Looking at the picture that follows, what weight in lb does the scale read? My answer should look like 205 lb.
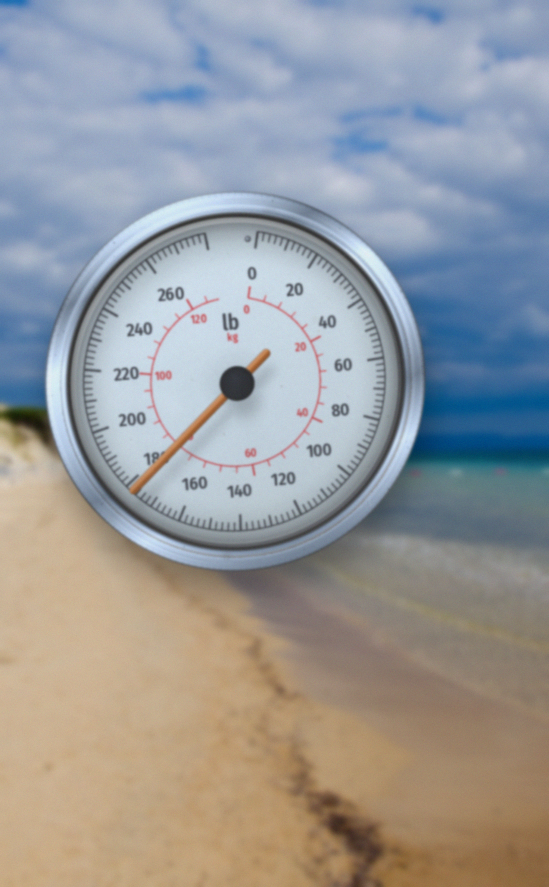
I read 178 lb
